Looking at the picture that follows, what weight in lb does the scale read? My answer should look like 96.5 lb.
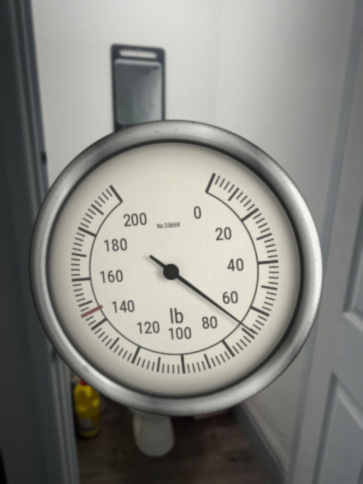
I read 68 lb
